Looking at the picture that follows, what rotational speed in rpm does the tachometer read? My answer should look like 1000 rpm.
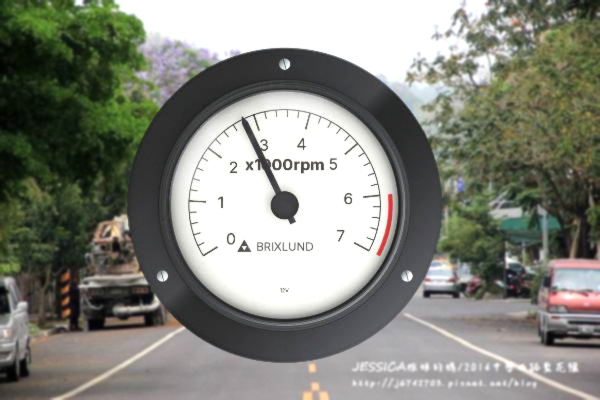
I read 2800 rpm
